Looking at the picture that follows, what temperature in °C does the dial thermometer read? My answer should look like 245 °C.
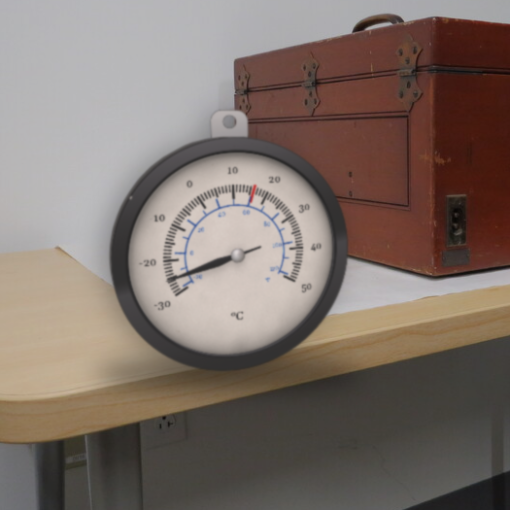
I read -25 °C
